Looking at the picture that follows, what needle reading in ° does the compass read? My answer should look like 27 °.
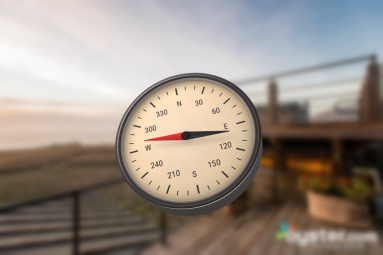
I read 280 °
